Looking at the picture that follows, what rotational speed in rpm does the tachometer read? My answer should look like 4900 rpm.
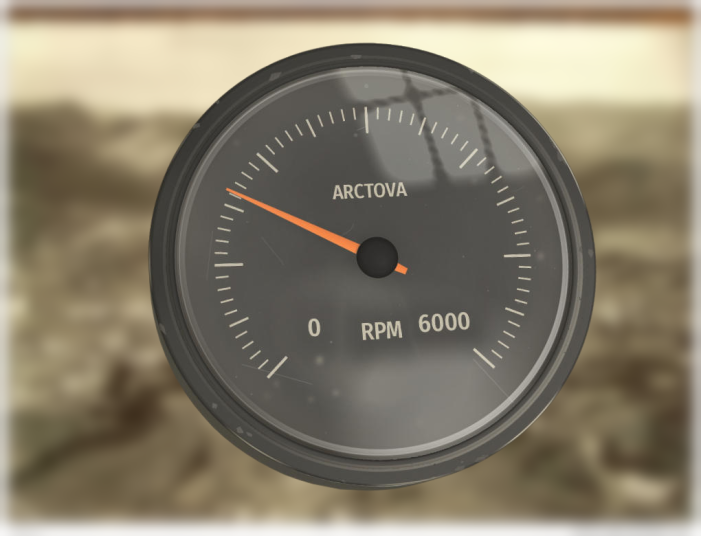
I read 1600 rpm
